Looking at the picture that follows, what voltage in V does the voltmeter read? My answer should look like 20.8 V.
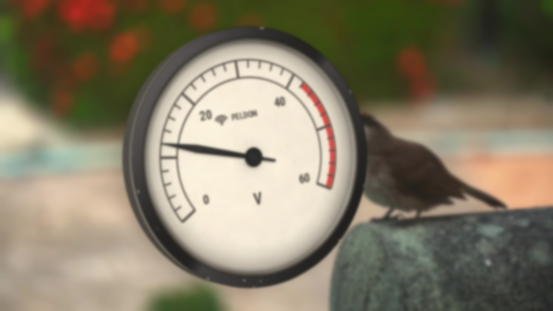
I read 12 V
